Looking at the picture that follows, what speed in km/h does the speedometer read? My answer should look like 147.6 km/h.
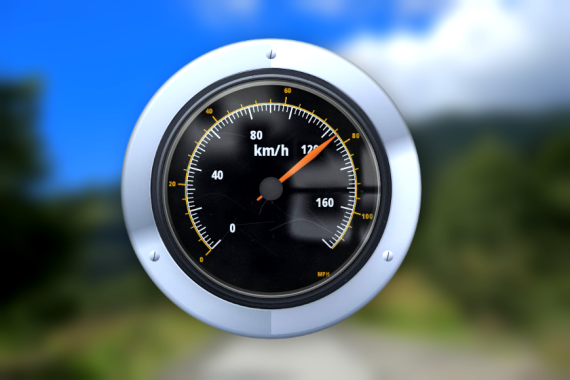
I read 124 km/h
